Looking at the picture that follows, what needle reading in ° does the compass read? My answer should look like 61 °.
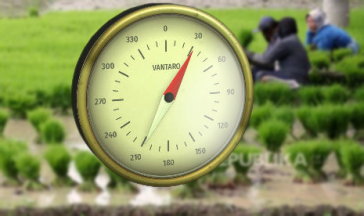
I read 30 °
